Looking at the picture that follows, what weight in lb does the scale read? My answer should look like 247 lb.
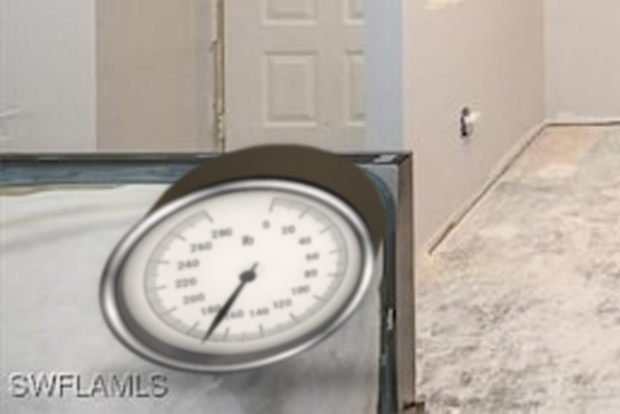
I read 170 lb
